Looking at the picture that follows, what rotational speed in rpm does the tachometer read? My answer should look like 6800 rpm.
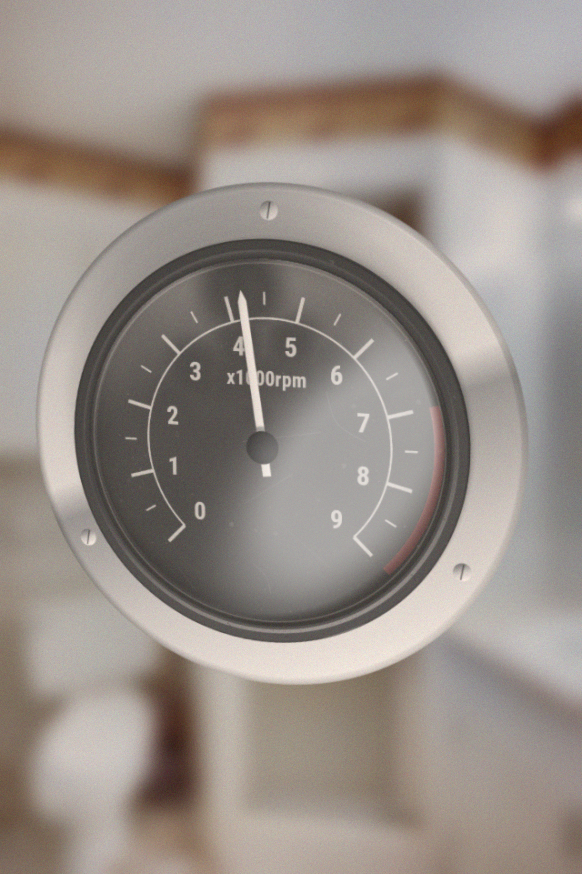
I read 4250 rpm
